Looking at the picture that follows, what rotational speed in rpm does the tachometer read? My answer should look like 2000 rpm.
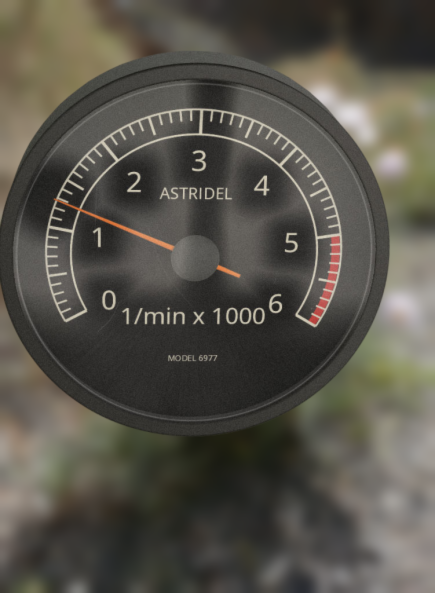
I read 1300 rpm
